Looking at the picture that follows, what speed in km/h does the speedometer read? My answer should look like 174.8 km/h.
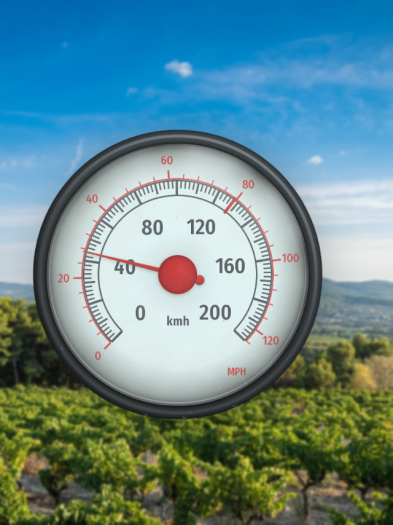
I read 44 km/h
